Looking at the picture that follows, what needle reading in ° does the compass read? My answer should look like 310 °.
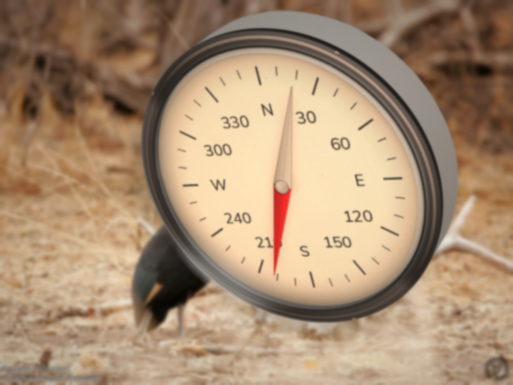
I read 200 °
